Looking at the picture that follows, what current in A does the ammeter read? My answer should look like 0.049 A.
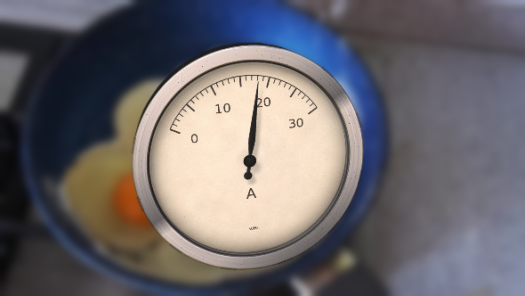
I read 18 A
